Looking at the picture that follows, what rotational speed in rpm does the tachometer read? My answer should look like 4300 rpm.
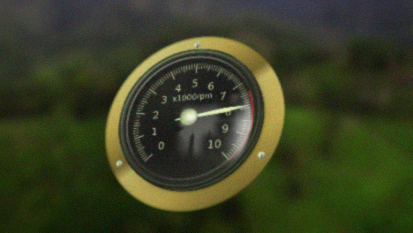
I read 8000 rpm
